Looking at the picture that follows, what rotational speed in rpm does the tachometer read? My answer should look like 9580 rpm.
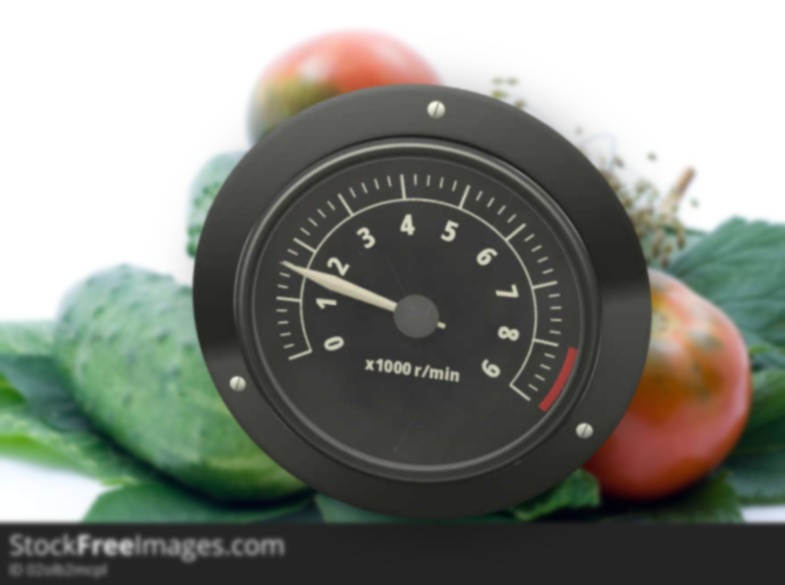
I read 1600 rpm
